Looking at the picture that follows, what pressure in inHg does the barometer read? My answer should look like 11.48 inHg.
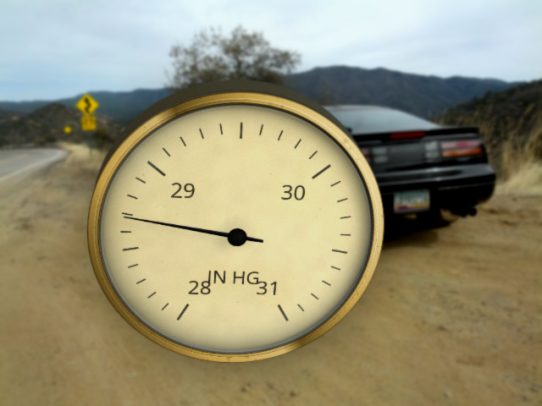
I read 28.7 inHg
